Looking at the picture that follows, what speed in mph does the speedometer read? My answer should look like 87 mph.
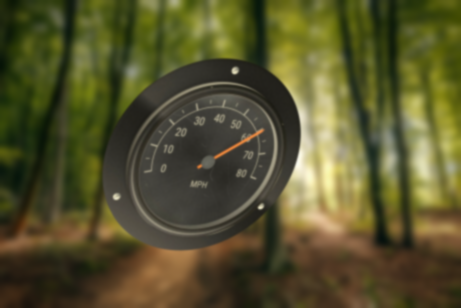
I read 60 mph
